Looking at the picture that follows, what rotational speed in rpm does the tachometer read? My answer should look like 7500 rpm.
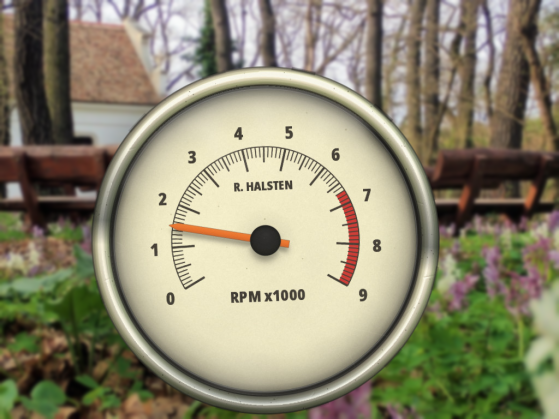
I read 1500 rpm
